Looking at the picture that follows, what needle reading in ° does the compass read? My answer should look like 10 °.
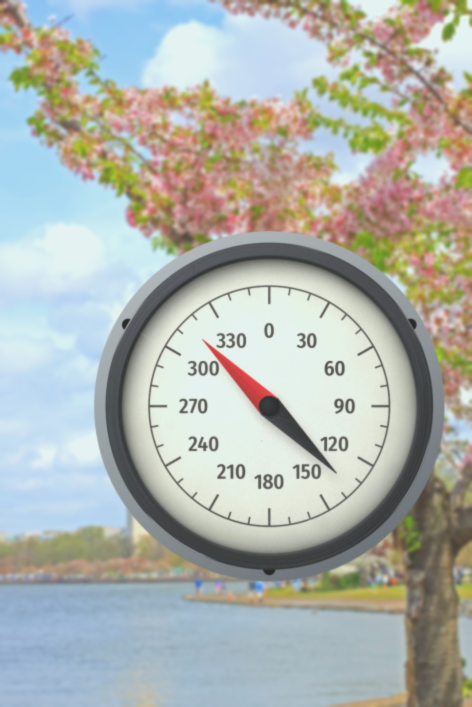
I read 315 °
